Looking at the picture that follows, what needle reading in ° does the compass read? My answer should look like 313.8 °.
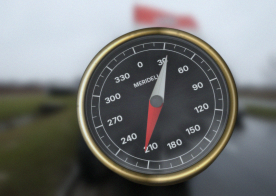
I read 215 °
